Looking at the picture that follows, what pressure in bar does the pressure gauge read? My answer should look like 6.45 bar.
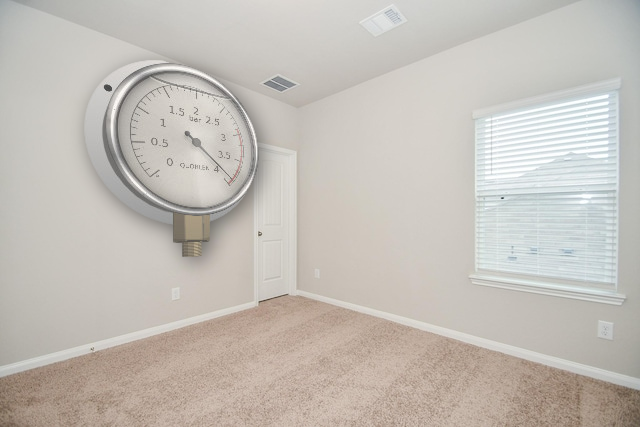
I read 3.9 bar
